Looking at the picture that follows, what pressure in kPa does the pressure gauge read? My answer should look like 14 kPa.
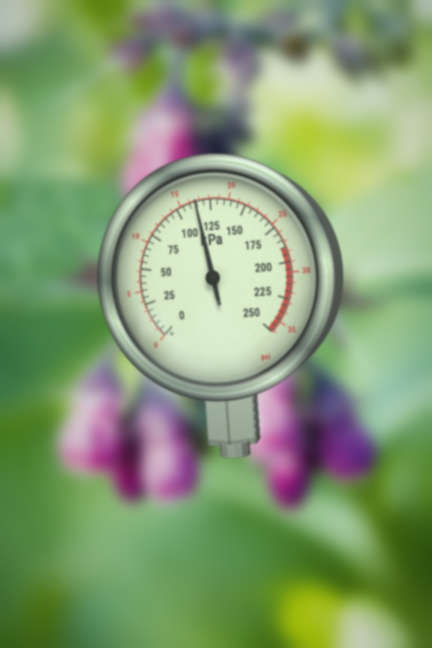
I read 115 kPa
